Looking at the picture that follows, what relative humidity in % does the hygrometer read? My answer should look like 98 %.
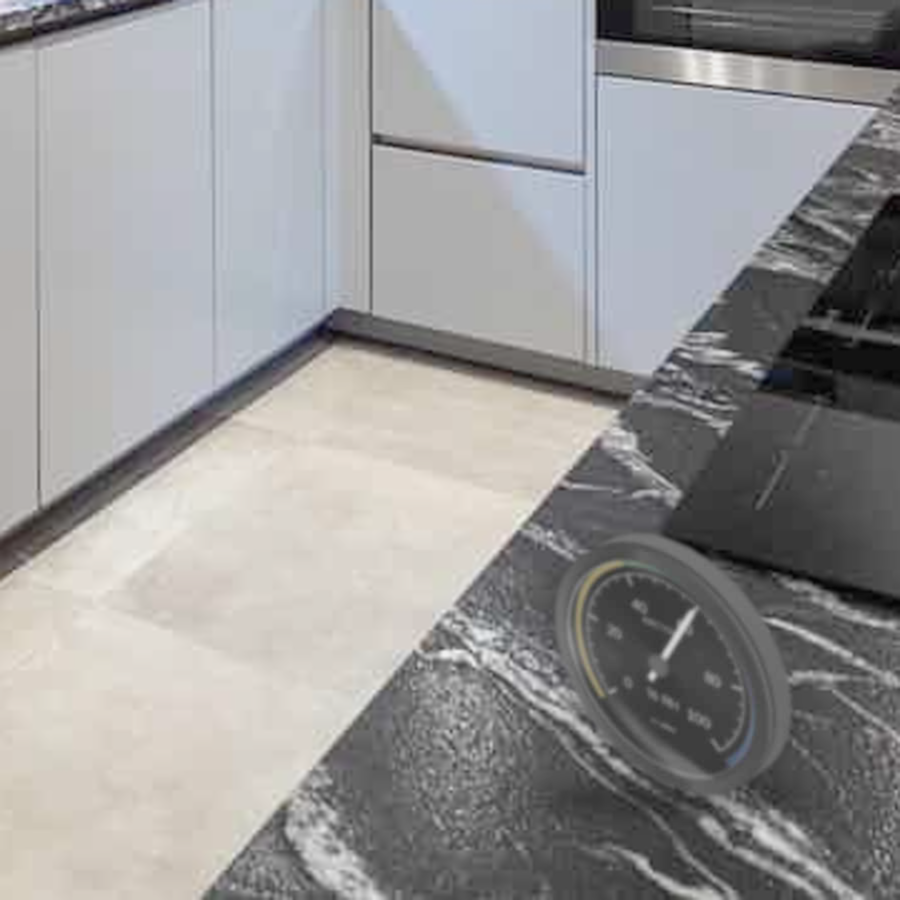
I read 60 %
